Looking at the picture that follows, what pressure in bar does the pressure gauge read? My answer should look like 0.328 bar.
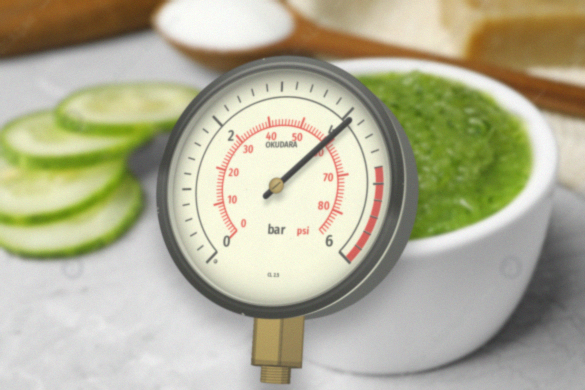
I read 4.1 bar
